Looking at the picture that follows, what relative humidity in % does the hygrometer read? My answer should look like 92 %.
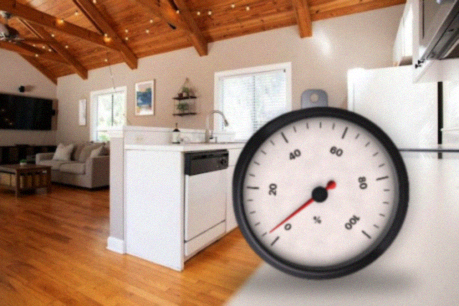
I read 4 %
